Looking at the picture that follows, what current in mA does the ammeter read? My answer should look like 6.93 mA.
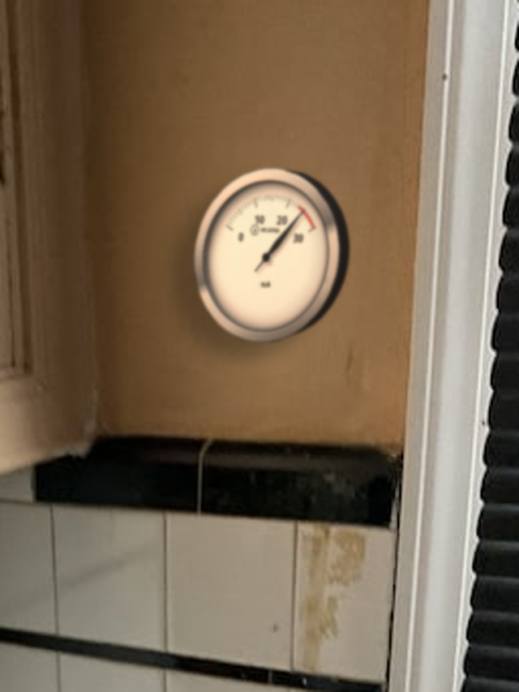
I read 25 mA
